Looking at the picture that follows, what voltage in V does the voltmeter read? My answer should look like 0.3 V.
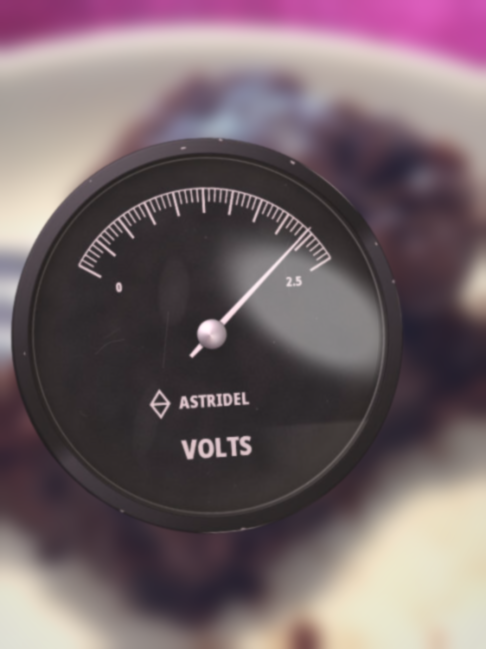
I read 2.2 V
